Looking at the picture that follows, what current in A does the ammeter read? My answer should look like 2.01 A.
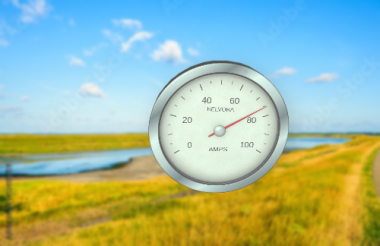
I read 75 A
